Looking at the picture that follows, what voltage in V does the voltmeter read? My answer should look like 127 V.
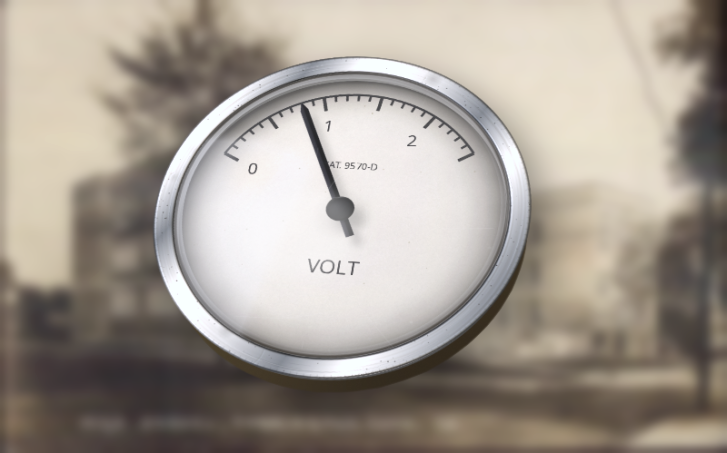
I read 0.8 V
